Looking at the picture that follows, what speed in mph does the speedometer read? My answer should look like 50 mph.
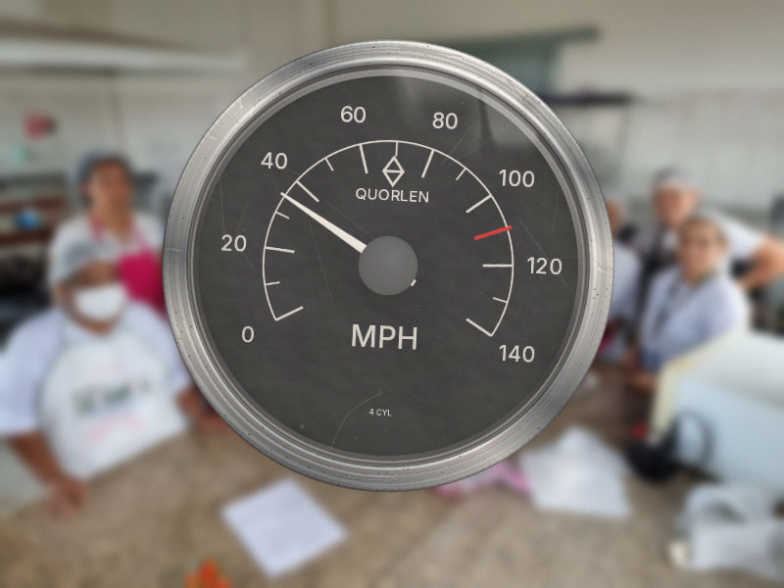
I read 35 mph
